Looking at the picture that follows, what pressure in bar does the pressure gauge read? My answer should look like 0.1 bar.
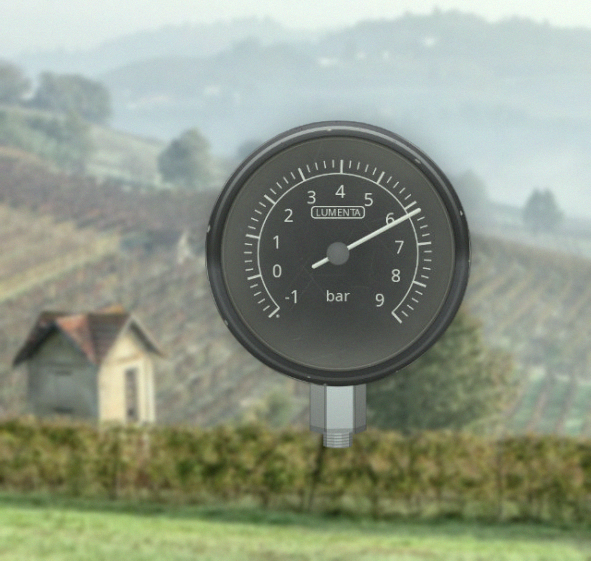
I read 6.2 bar
